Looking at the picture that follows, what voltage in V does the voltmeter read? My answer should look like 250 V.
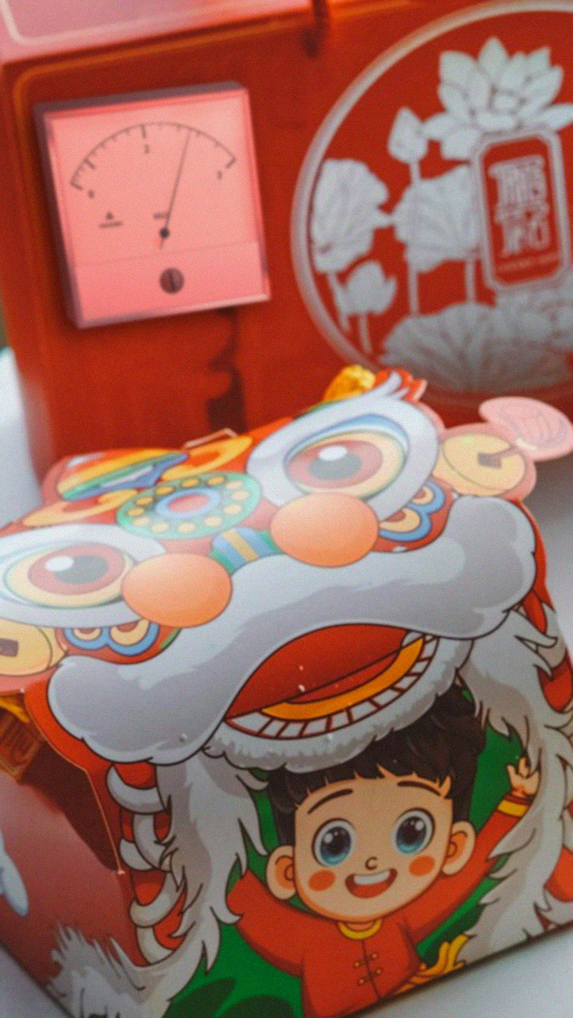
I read 2.5 V
